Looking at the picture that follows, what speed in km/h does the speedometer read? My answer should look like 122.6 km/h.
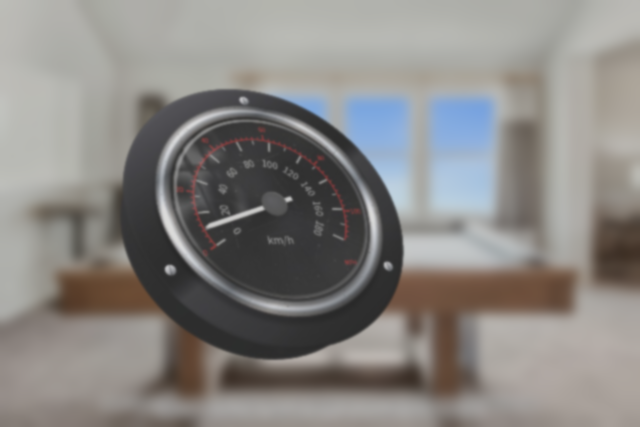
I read 10 km/h
